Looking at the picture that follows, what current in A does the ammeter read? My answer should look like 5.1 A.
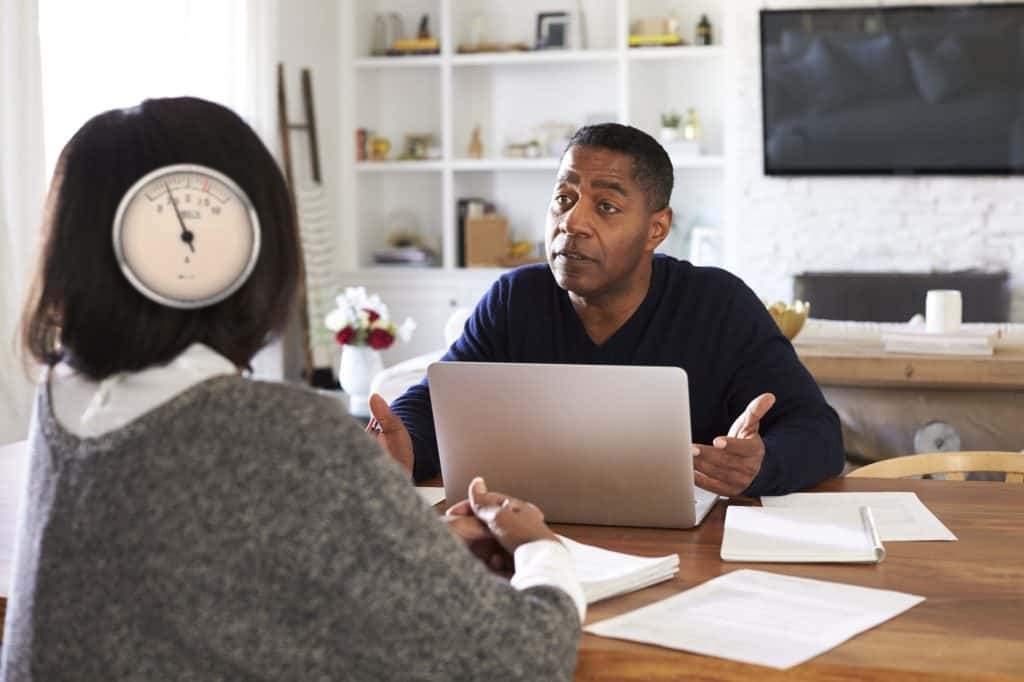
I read 2.5 A
